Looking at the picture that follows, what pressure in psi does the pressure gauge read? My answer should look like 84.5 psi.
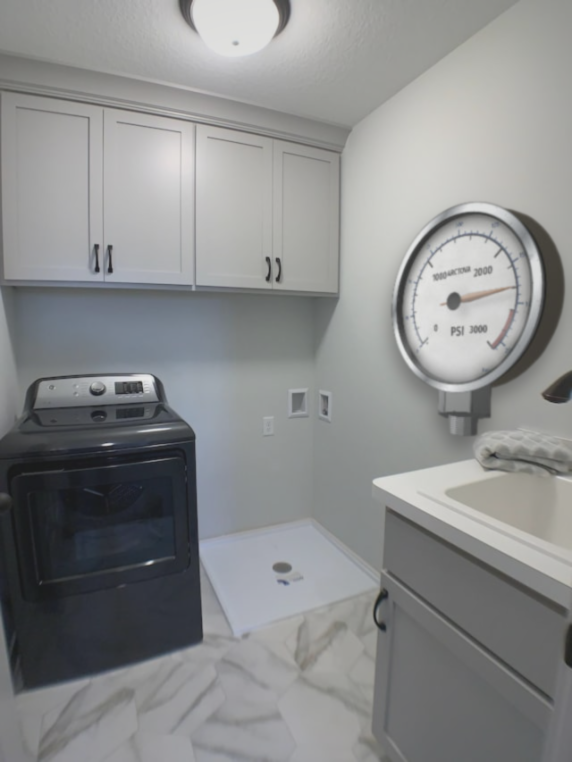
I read 2400 psi
